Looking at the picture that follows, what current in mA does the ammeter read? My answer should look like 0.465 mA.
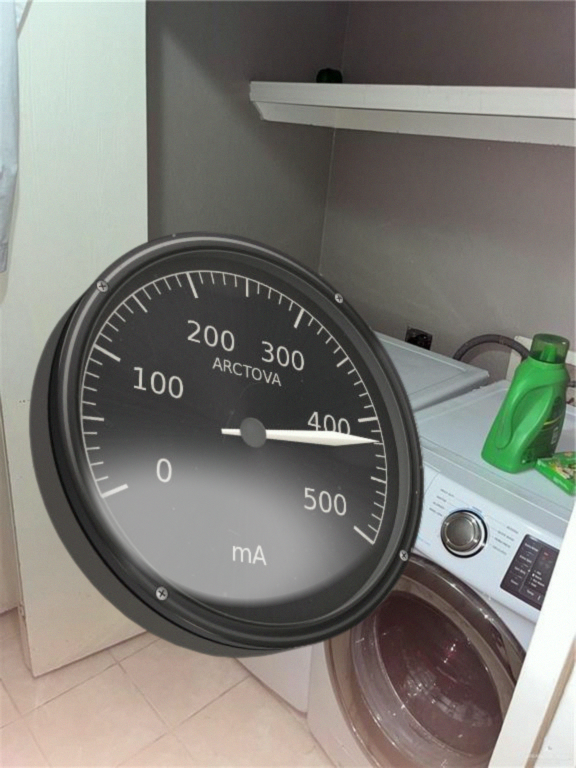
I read 420 mA
